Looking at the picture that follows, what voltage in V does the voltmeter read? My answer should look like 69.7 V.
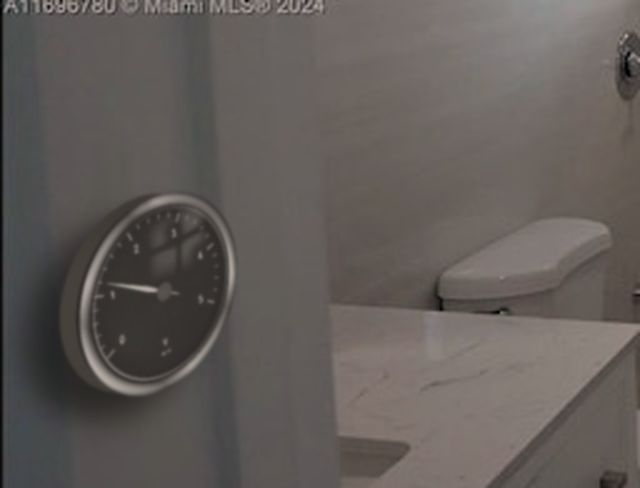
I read 1.2 V
